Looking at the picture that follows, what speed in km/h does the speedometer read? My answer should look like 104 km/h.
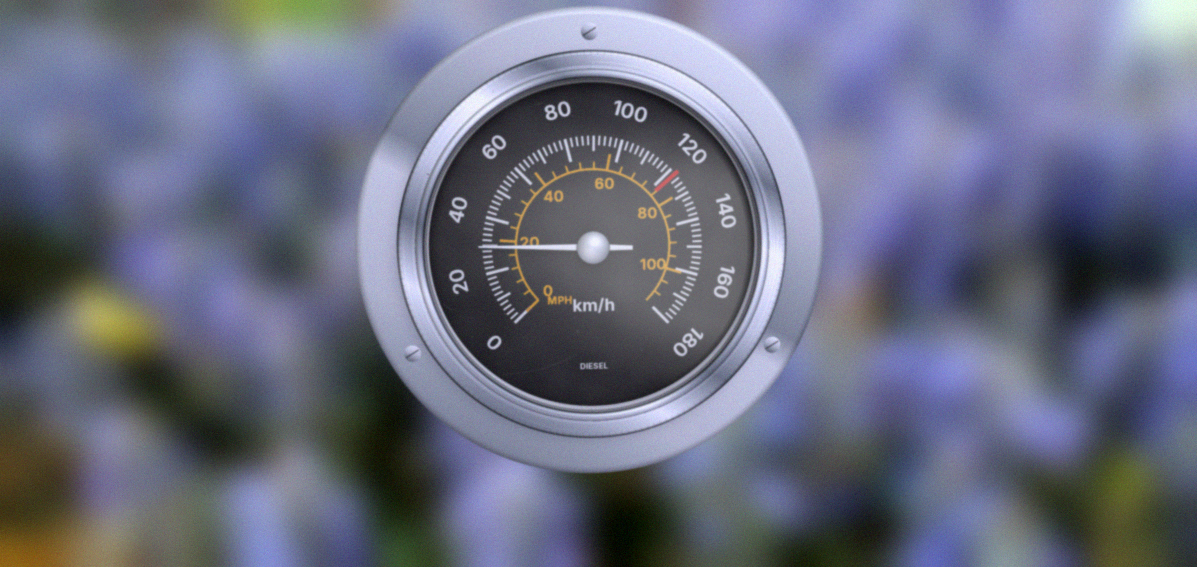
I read 30 km/h
